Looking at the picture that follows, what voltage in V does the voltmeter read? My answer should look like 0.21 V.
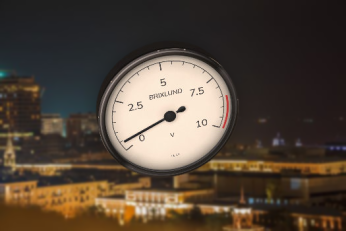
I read 0.5 V
